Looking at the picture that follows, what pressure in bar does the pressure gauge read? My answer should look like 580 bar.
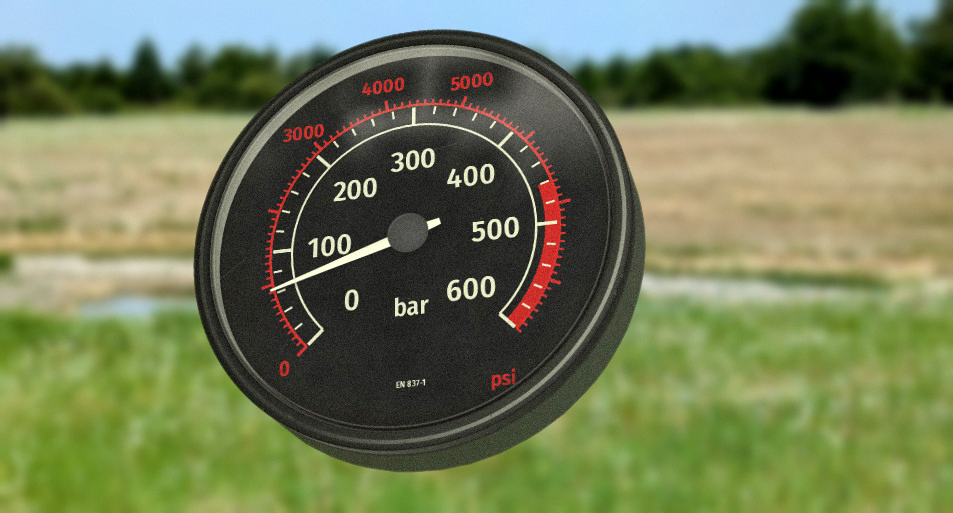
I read 60 bar
